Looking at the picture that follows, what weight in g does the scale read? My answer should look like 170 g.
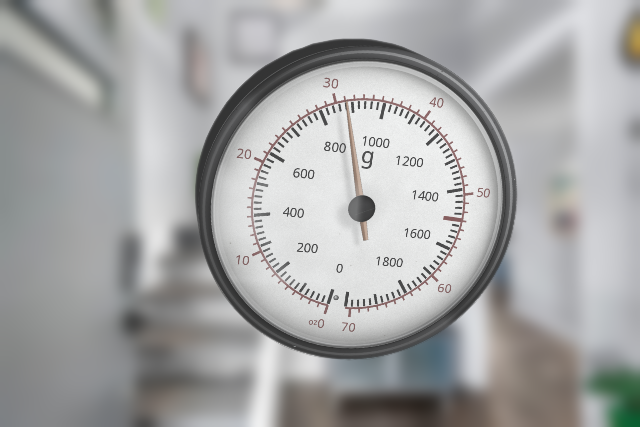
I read 880 g
